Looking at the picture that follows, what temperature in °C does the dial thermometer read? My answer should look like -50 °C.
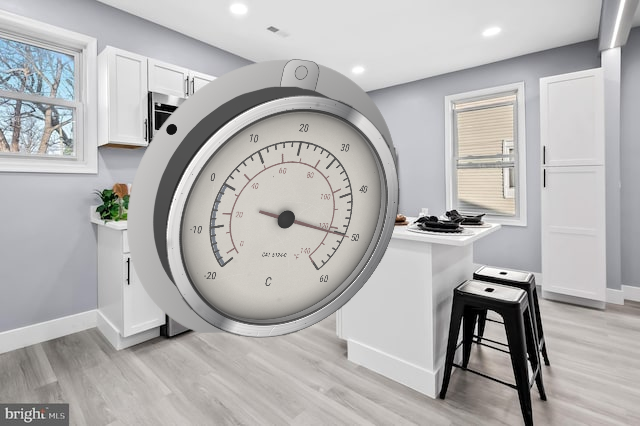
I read 50 °C
